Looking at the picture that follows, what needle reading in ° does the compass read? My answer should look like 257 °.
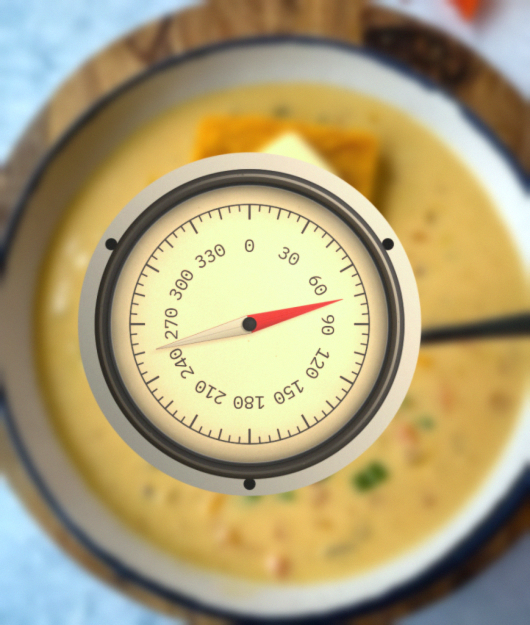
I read 75 °
